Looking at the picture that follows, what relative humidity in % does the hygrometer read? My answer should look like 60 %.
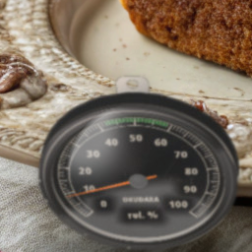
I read 10 %
